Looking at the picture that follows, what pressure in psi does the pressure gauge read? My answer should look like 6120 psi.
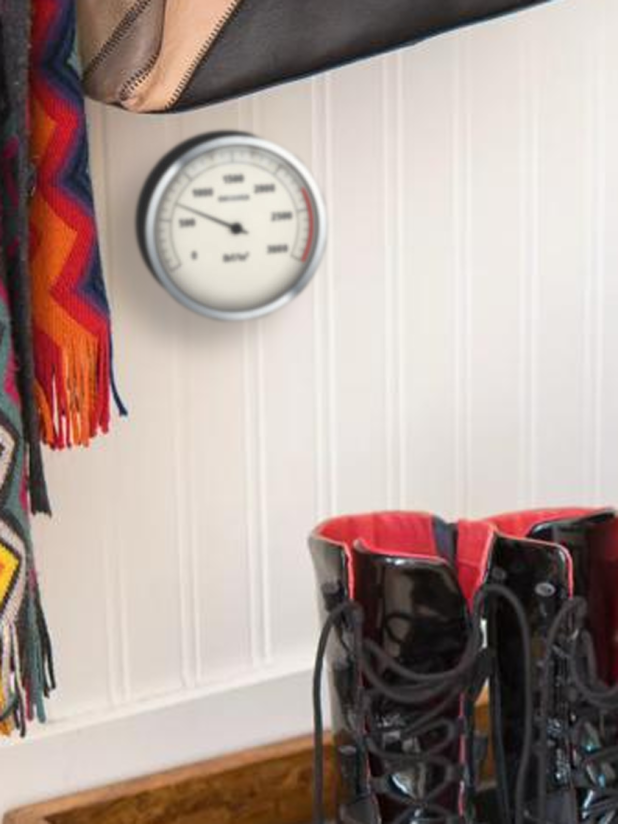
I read 700 psi
